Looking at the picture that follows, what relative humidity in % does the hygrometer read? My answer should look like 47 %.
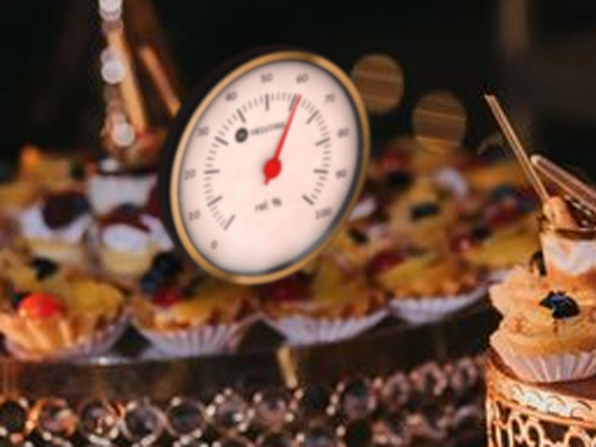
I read 60 %
